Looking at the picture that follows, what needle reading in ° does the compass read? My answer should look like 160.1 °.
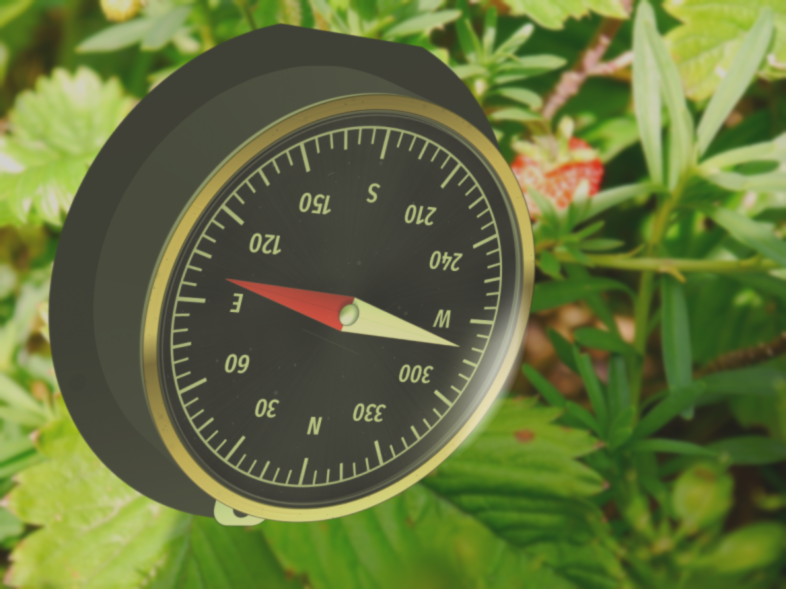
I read 100 °
